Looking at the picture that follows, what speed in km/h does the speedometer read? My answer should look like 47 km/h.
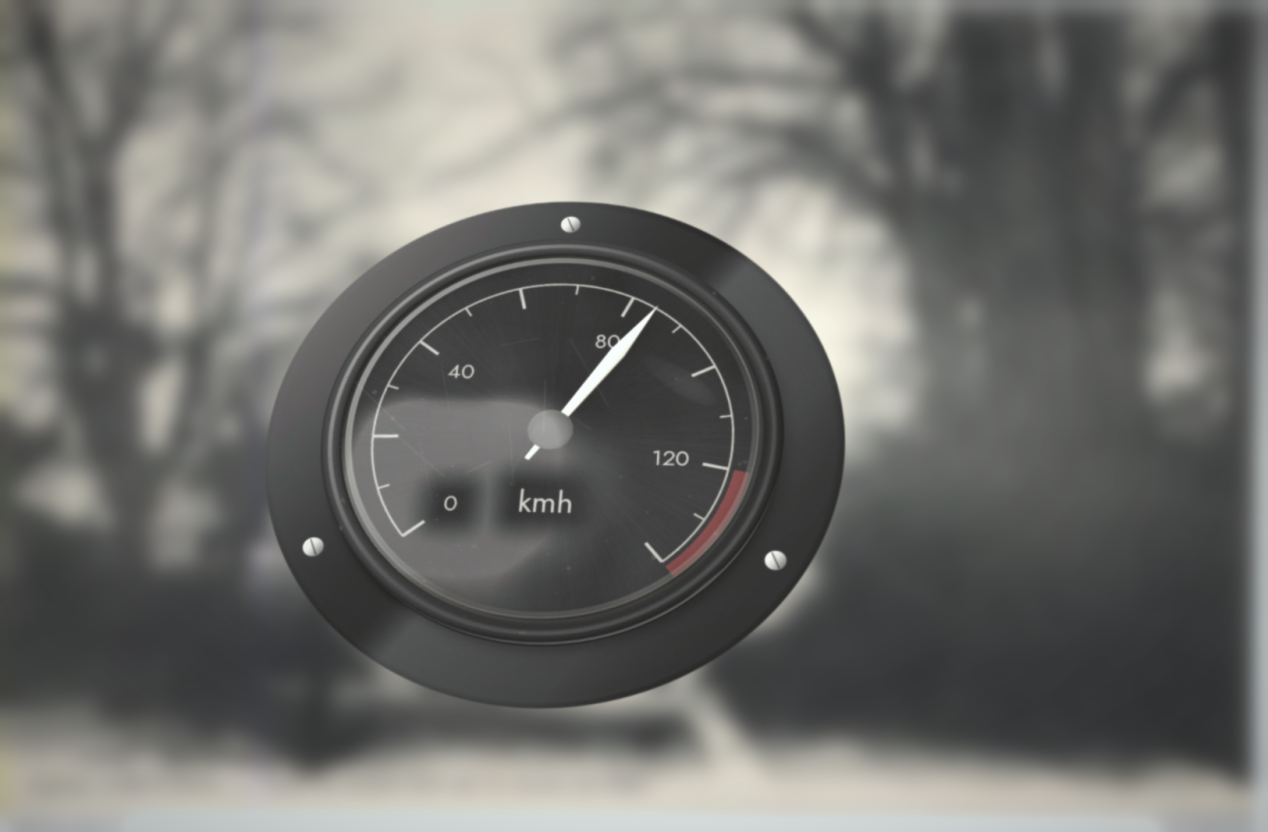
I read 85 km/h
